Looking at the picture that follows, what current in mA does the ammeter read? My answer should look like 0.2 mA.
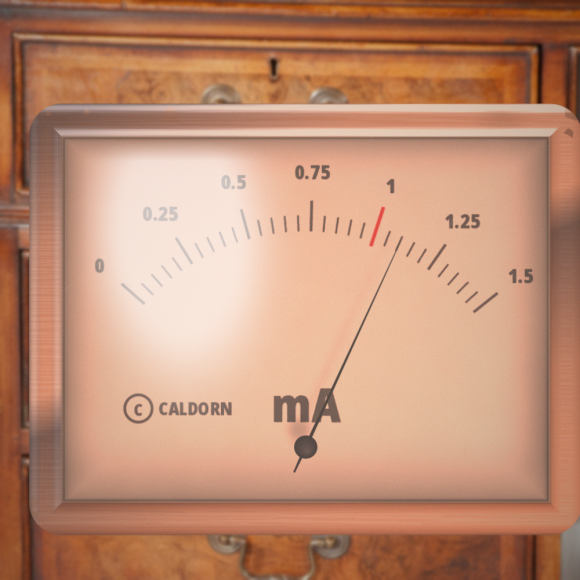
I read 1.1 mA
